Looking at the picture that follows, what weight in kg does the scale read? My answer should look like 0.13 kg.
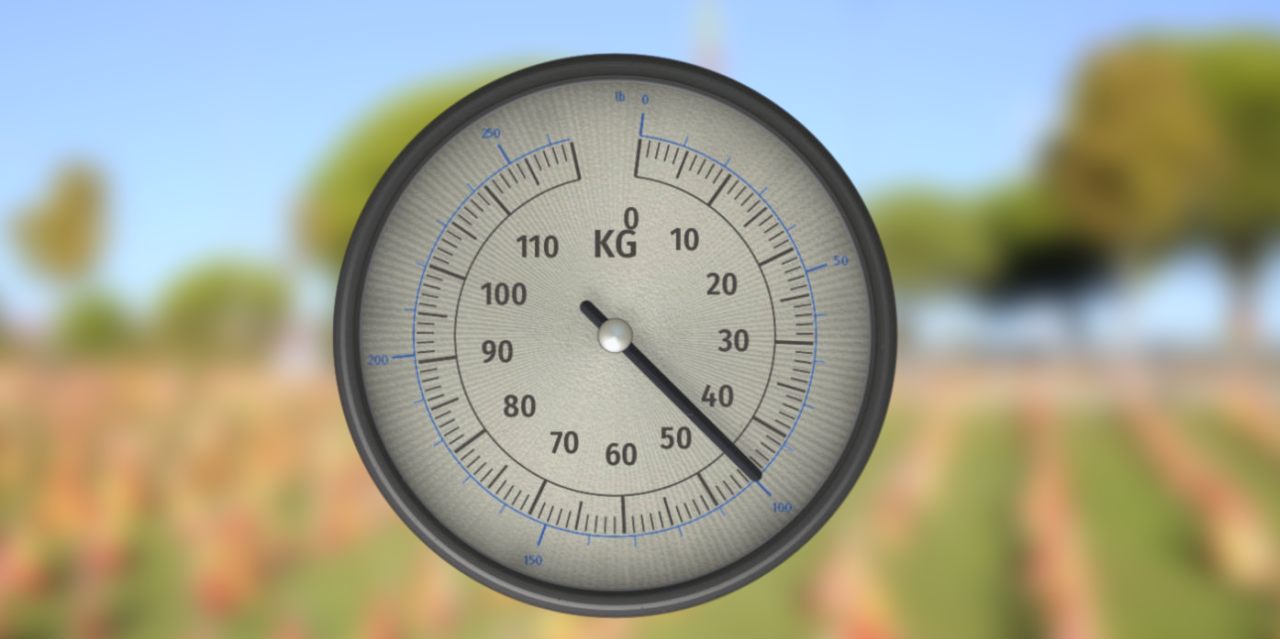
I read 45 kg
